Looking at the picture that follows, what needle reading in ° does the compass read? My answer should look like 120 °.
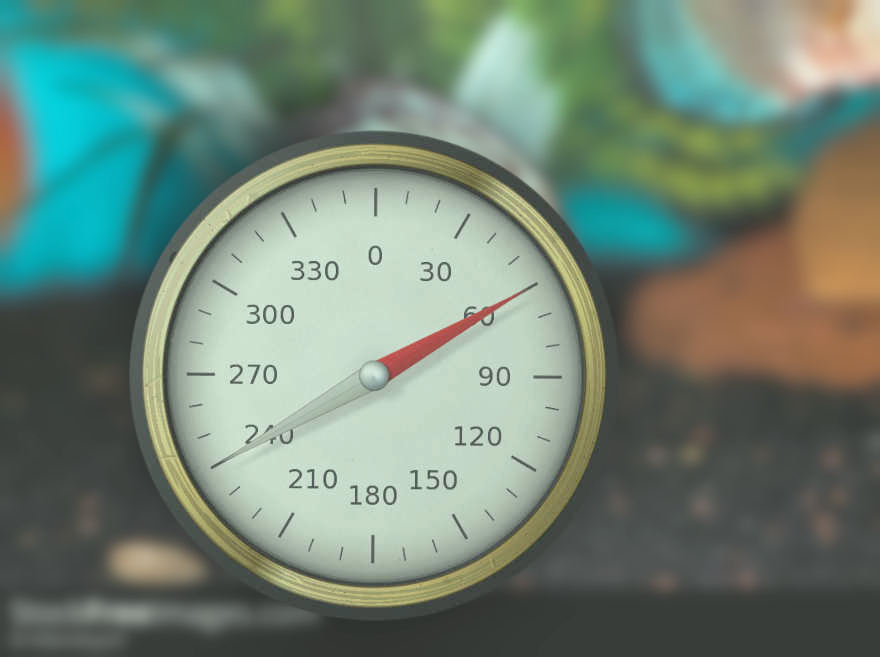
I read 60 °
